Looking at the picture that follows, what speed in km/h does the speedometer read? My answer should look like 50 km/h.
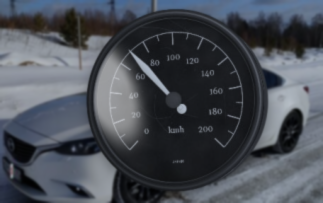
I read 70 km/h
